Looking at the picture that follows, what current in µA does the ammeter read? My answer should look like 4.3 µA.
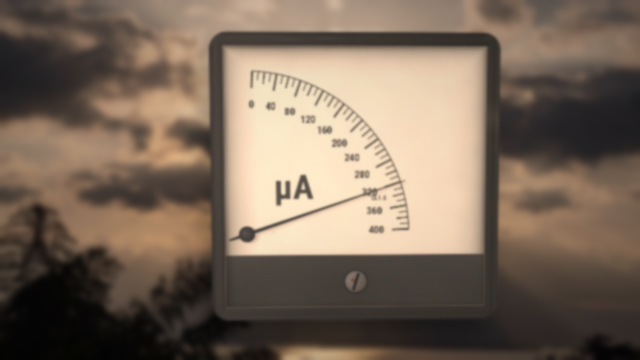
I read 320 µA
